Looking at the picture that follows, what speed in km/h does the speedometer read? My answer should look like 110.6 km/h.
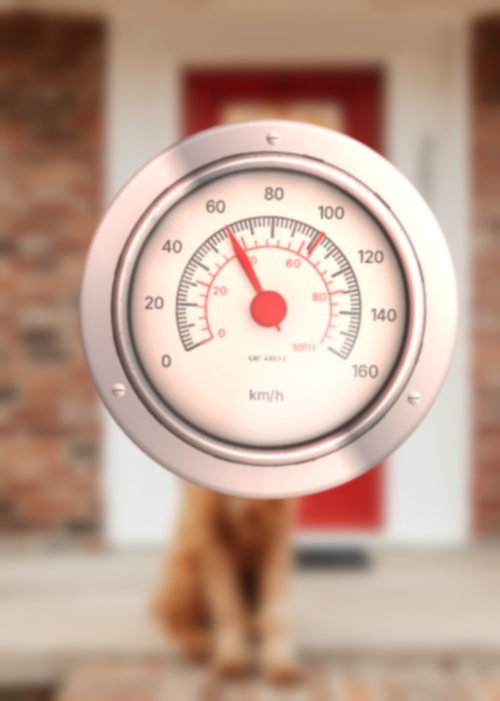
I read 60 km/h
